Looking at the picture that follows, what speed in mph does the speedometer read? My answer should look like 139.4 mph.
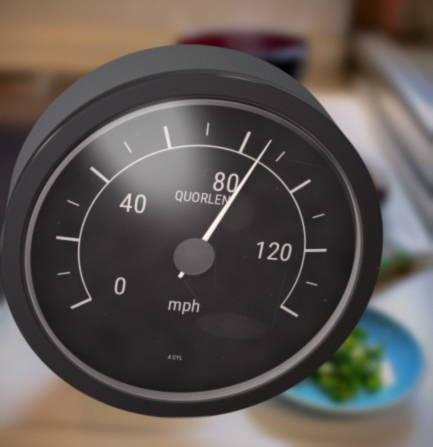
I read 85 mph
